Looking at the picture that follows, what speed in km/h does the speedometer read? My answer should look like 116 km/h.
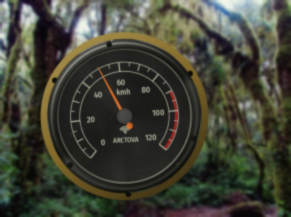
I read 50 km/h
